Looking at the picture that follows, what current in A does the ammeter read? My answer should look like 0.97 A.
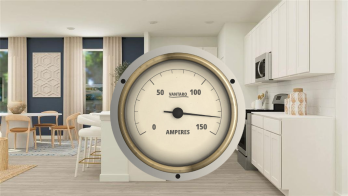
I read 135 A
